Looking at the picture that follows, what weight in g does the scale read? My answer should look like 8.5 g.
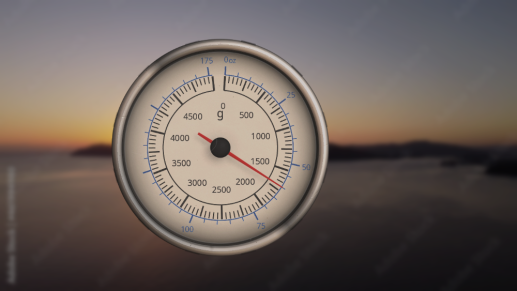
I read 1700 g
